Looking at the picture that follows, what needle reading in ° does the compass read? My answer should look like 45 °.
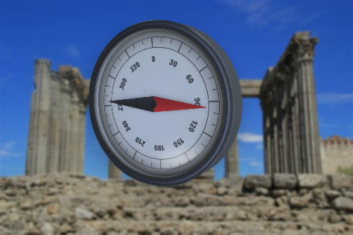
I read 95 °
